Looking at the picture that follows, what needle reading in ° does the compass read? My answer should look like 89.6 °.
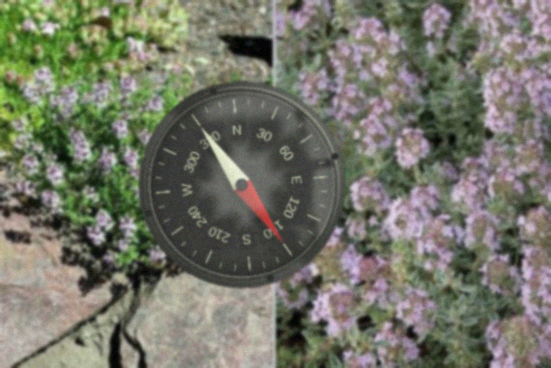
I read 150 °
